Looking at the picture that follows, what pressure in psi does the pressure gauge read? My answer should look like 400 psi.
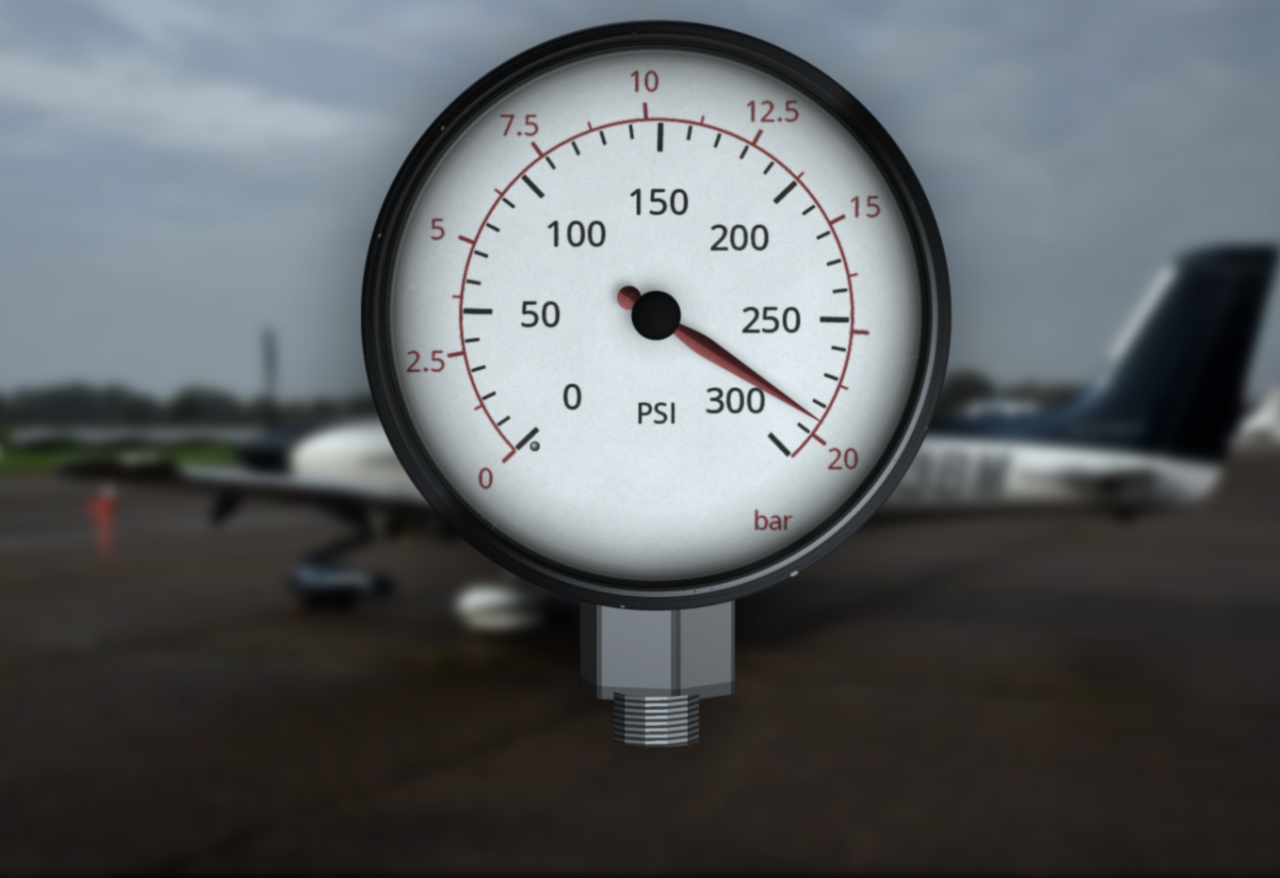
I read 285 psi
